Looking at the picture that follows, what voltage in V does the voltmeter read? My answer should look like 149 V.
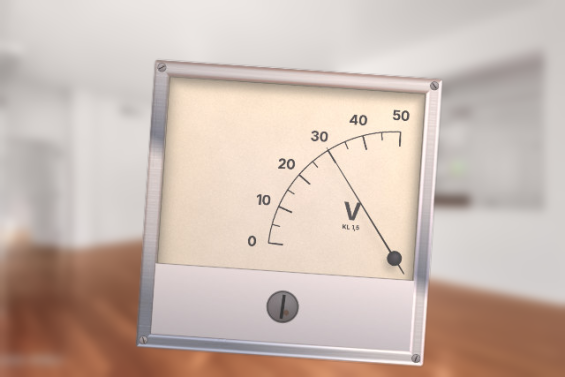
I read 30 V
